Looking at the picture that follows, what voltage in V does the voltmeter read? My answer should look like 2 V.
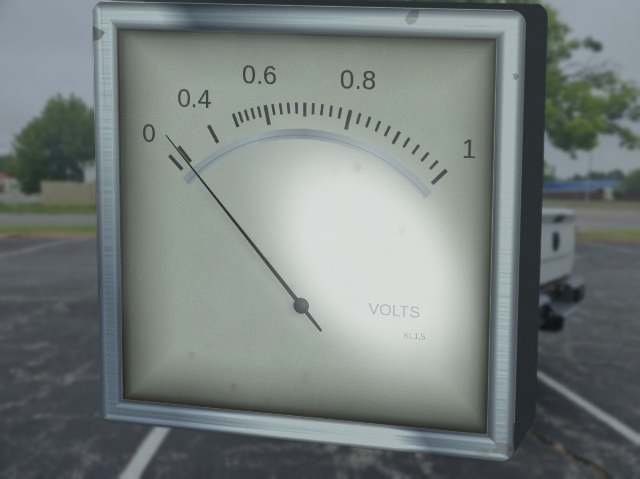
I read 0.2 V
